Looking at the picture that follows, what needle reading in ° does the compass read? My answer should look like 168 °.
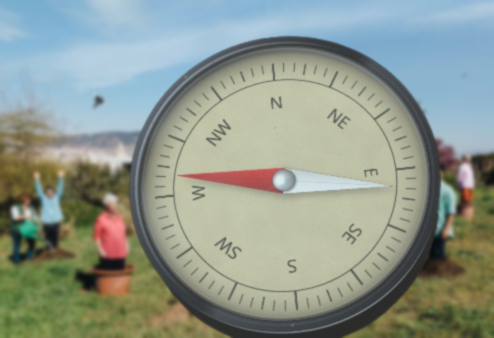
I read 280 °
